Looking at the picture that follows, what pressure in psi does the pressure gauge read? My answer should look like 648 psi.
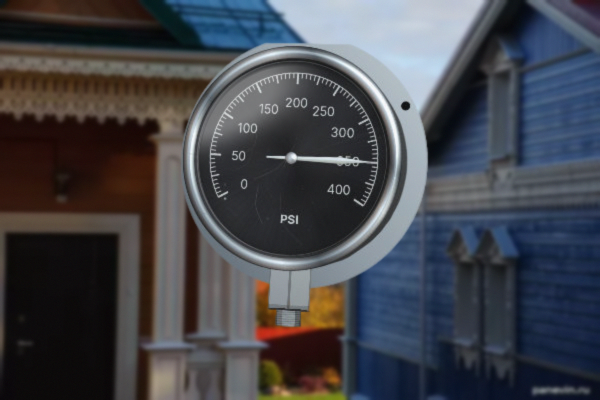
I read 350 psi
